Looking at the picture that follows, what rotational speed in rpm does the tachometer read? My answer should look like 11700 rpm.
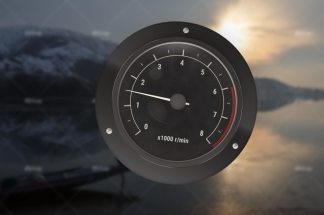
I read 1500 rpm
